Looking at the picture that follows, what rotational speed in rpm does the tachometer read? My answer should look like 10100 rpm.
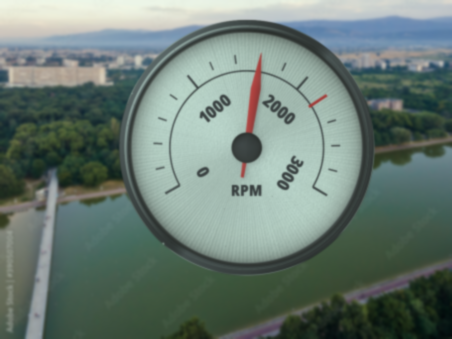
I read 1600 rpm
